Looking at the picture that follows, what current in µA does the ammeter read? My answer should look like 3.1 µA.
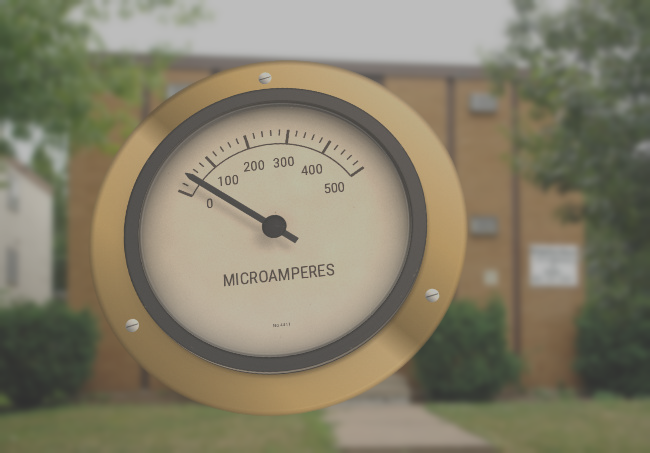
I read 40 µA
